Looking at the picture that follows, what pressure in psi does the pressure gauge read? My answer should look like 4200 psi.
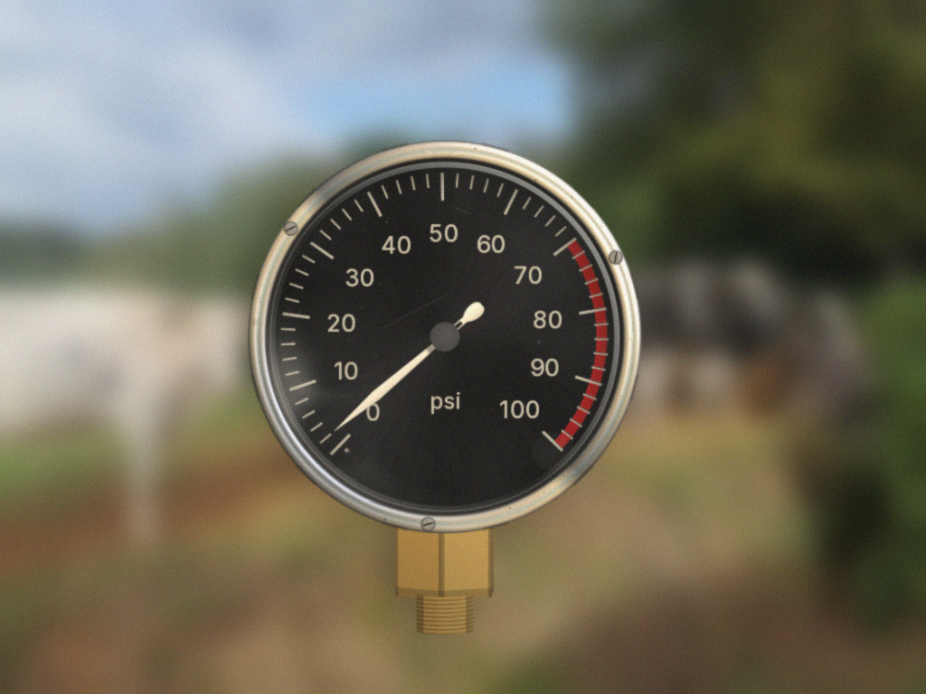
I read 2 psi
